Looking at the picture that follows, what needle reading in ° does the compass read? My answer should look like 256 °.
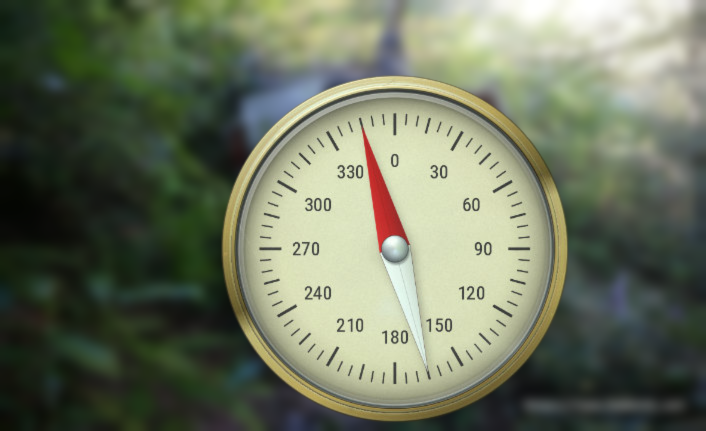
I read 345 °
